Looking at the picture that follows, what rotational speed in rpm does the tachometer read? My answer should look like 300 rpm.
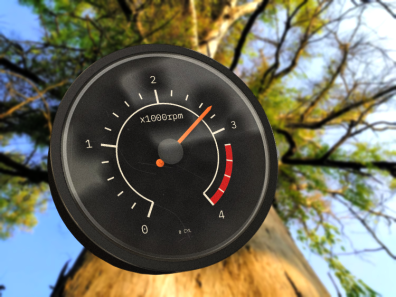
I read 2700 rpm
